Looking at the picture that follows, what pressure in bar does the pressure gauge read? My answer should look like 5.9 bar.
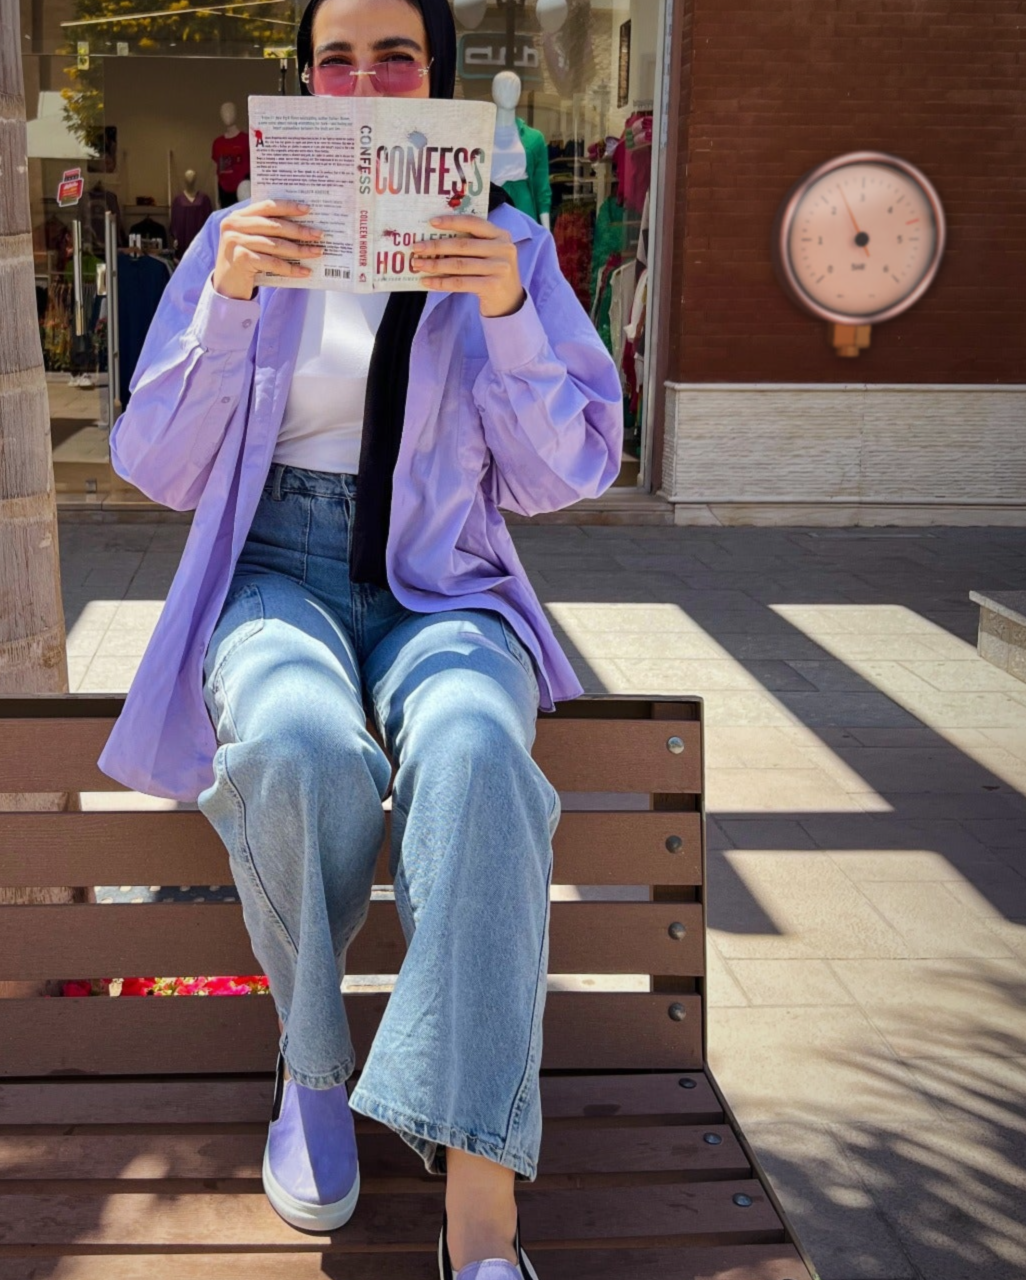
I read 2.4 bar
